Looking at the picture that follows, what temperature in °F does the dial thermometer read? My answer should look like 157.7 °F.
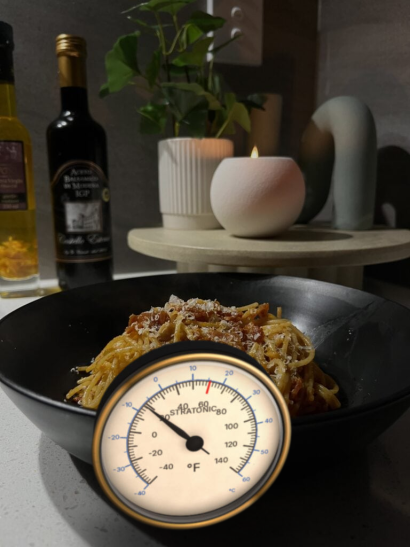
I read 20 °F
